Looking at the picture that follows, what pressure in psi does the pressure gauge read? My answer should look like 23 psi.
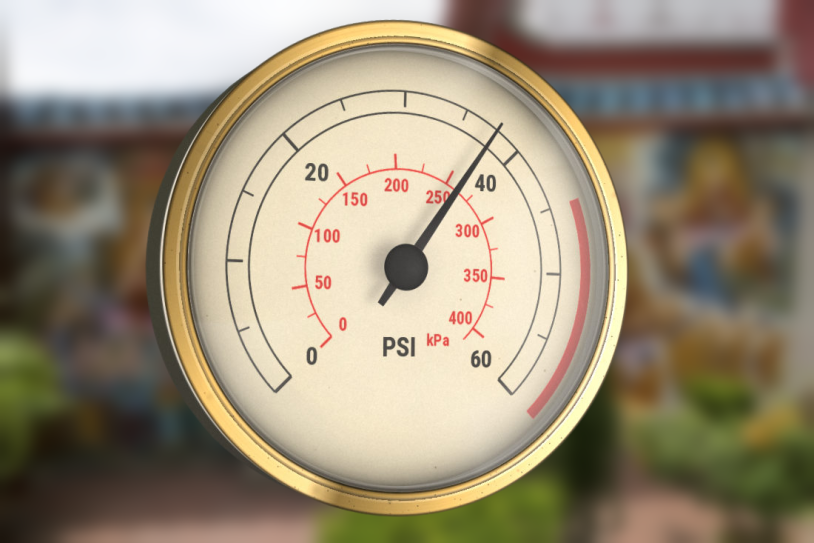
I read 37.5 psi
